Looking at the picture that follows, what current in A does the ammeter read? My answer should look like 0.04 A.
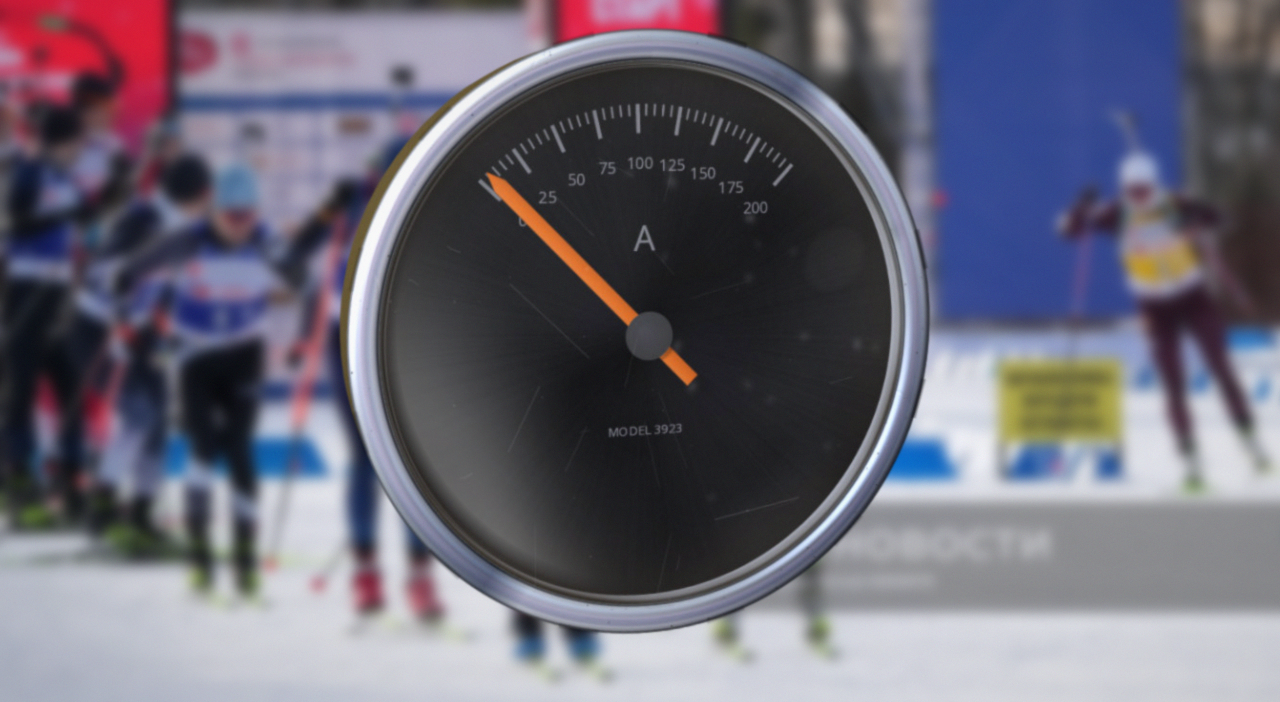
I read 5 A
